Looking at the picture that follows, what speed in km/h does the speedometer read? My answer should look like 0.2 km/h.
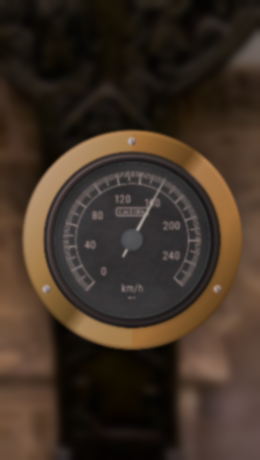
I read 160 km/h
